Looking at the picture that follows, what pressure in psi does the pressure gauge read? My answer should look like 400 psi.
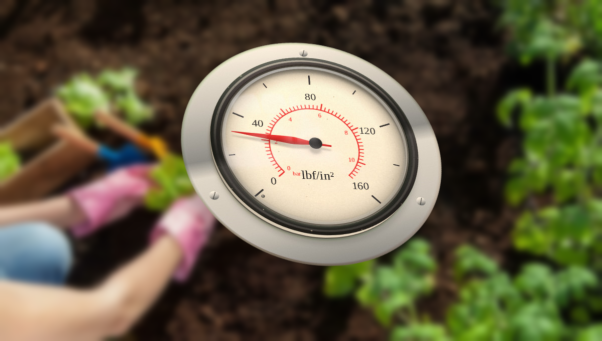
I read 30 psi
